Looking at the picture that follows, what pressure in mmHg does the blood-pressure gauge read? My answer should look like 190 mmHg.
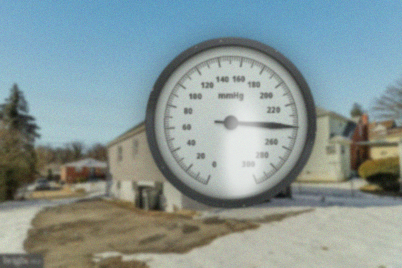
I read 240 mmHg
